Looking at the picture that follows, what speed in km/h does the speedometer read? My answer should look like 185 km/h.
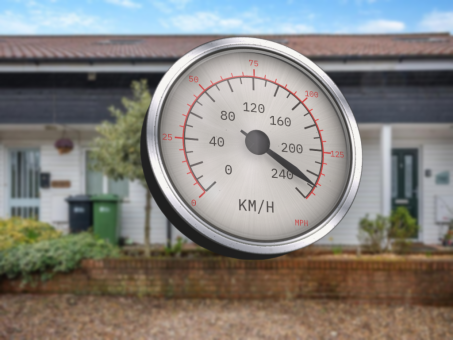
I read 230 km/h
